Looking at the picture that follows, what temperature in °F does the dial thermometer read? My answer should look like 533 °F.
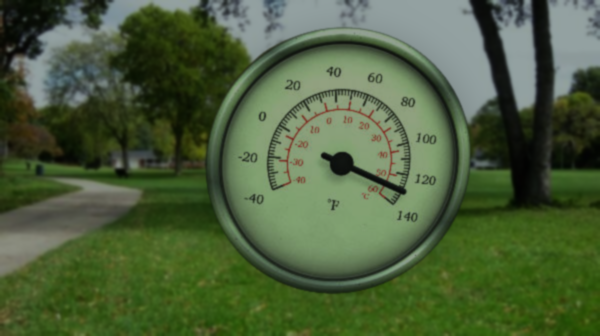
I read 130 °F
